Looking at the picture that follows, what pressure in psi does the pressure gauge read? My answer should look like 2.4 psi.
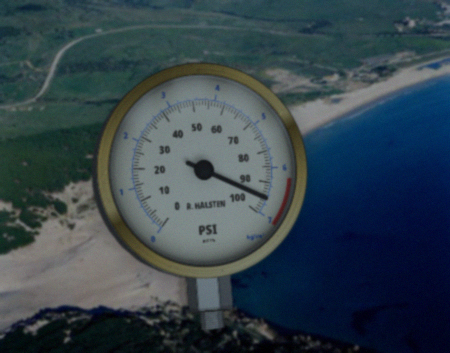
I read 95 psi
